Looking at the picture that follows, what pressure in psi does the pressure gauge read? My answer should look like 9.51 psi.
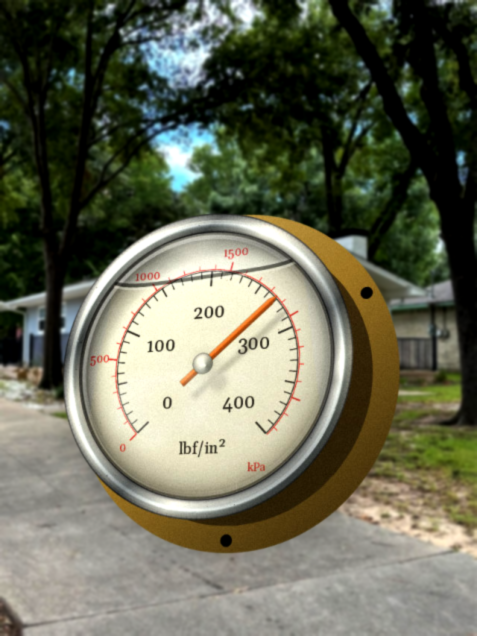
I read 270 psi
